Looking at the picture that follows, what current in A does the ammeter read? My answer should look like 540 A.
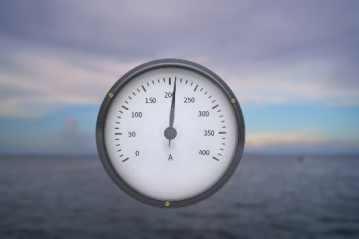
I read 210 A
